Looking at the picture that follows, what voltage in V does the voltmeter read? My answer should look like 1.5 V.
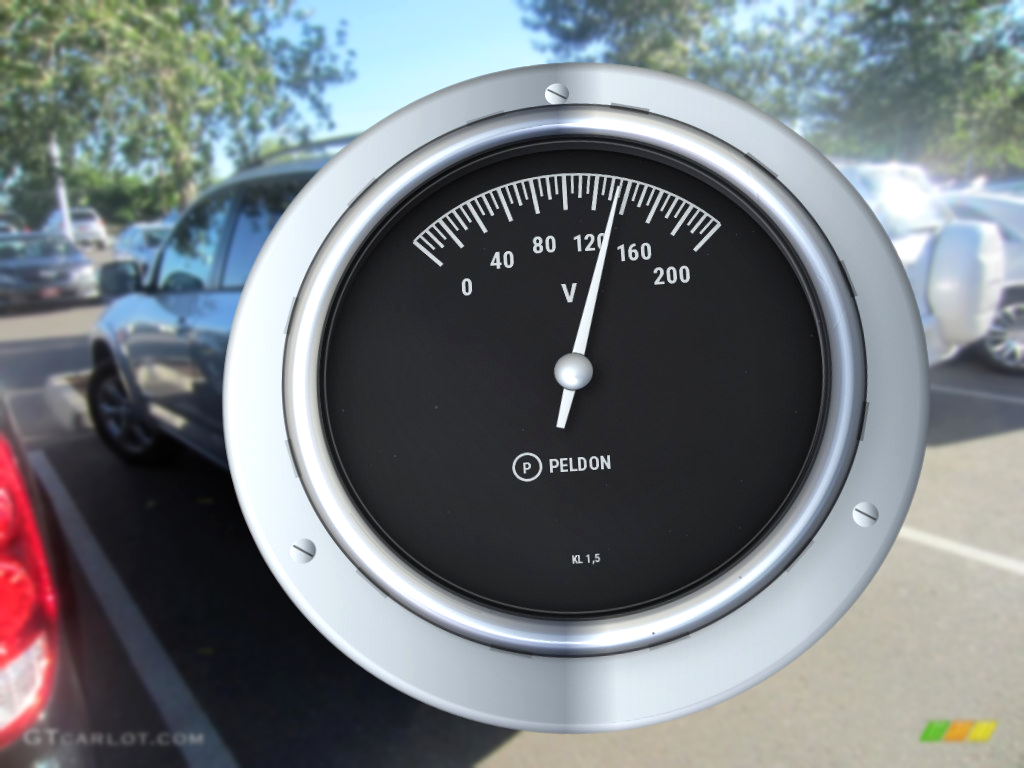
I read 135 V
